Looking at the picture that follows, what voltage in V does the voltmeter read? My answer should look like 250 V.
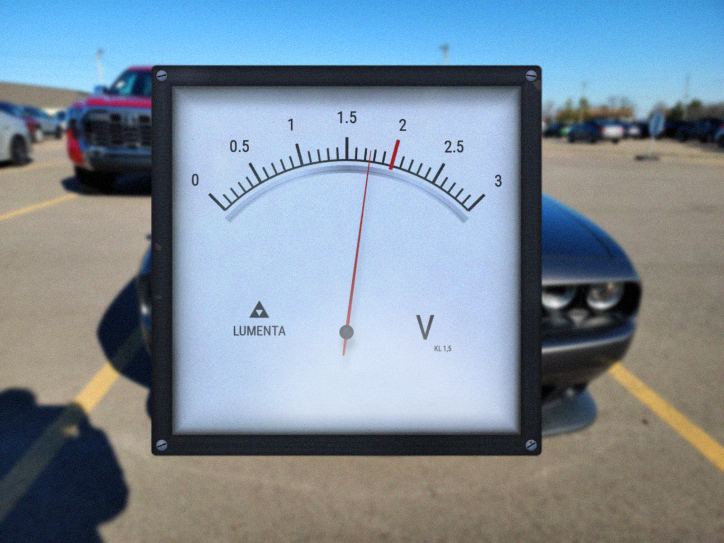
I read 1.75 V
